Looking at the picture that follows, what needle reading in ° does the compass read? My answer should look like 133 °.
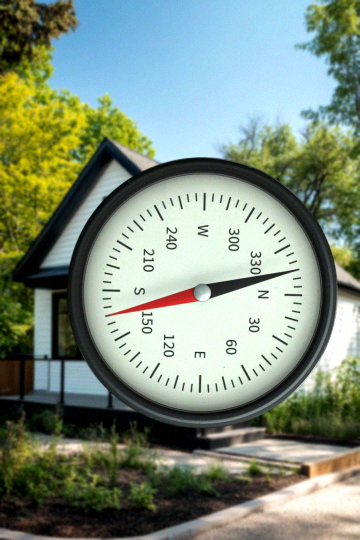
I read 165 °
